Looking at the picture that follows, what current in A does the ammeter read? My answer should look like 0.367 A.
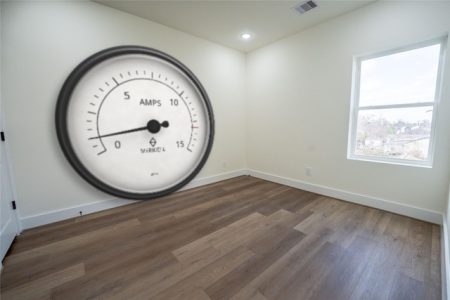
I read 1 A
